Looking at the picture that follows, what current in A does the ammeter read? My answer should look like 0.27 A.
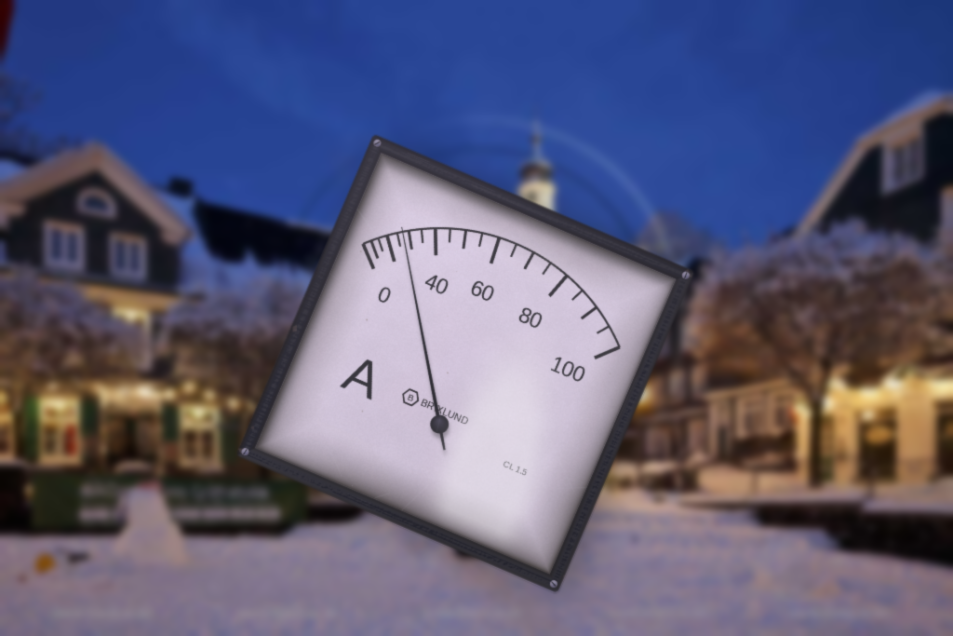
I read 27.5 A
